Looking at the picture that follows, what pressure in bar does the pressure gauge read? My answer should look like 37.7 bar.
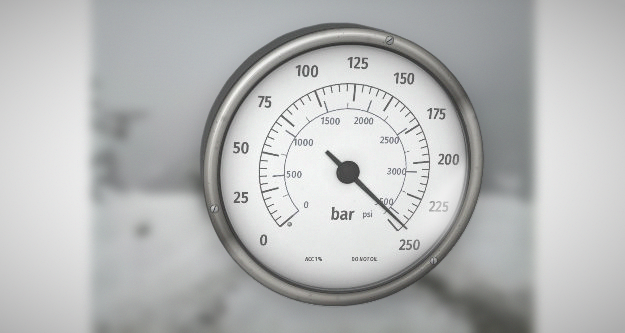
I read 245 bar
